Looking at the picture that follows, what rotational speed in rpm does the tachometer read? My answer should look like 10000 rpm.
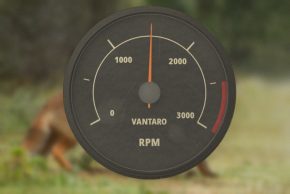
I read 1500 rpm
